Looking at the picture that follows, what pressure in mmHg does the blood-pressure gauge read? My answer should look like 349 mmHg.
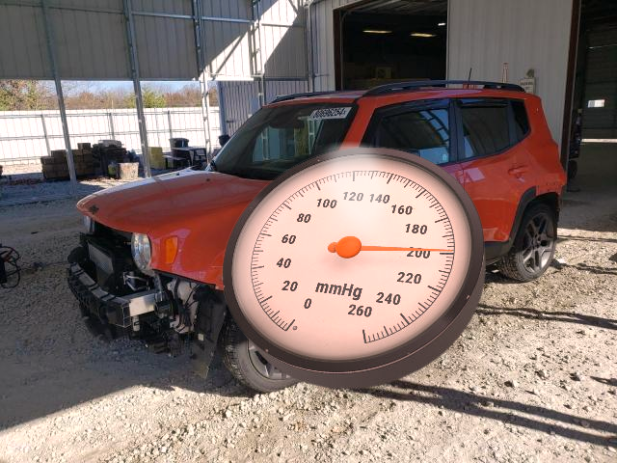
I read 200 mmHg
